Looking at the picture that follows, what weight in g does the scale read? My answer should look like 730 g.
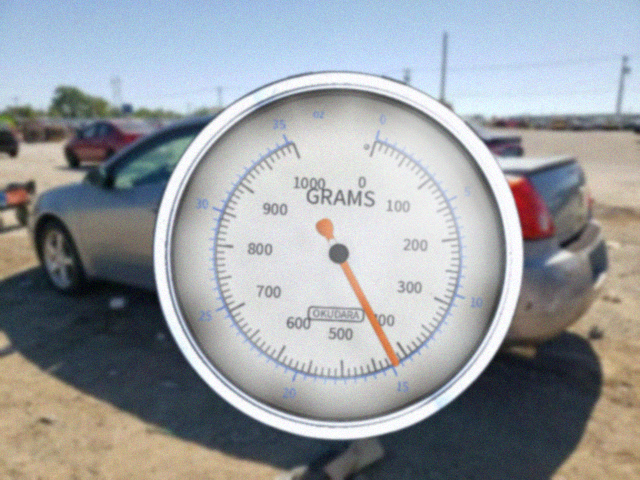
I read 420 g
